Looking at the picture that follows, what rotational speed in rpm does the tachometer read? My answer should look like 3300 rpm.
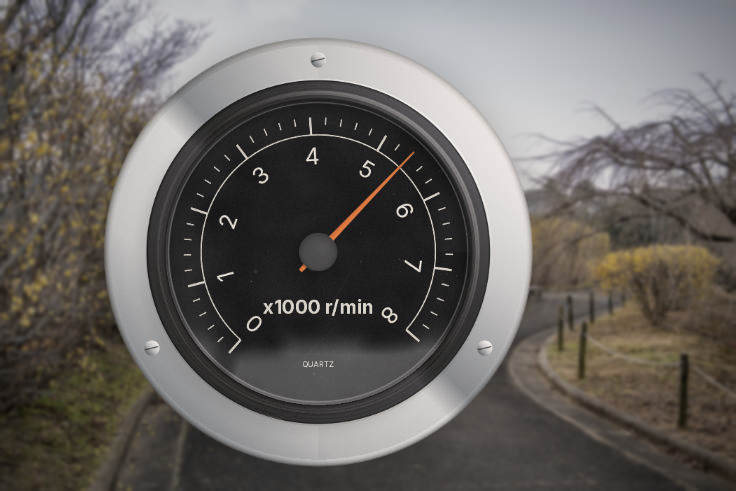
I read 5400 rpm
